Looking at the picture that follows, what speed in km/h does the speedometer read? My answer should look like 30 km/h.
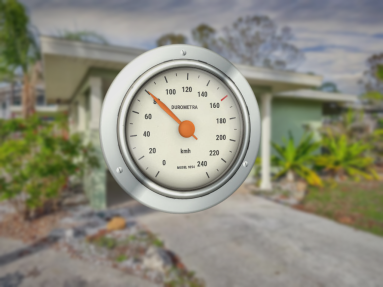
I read 80 km/h
